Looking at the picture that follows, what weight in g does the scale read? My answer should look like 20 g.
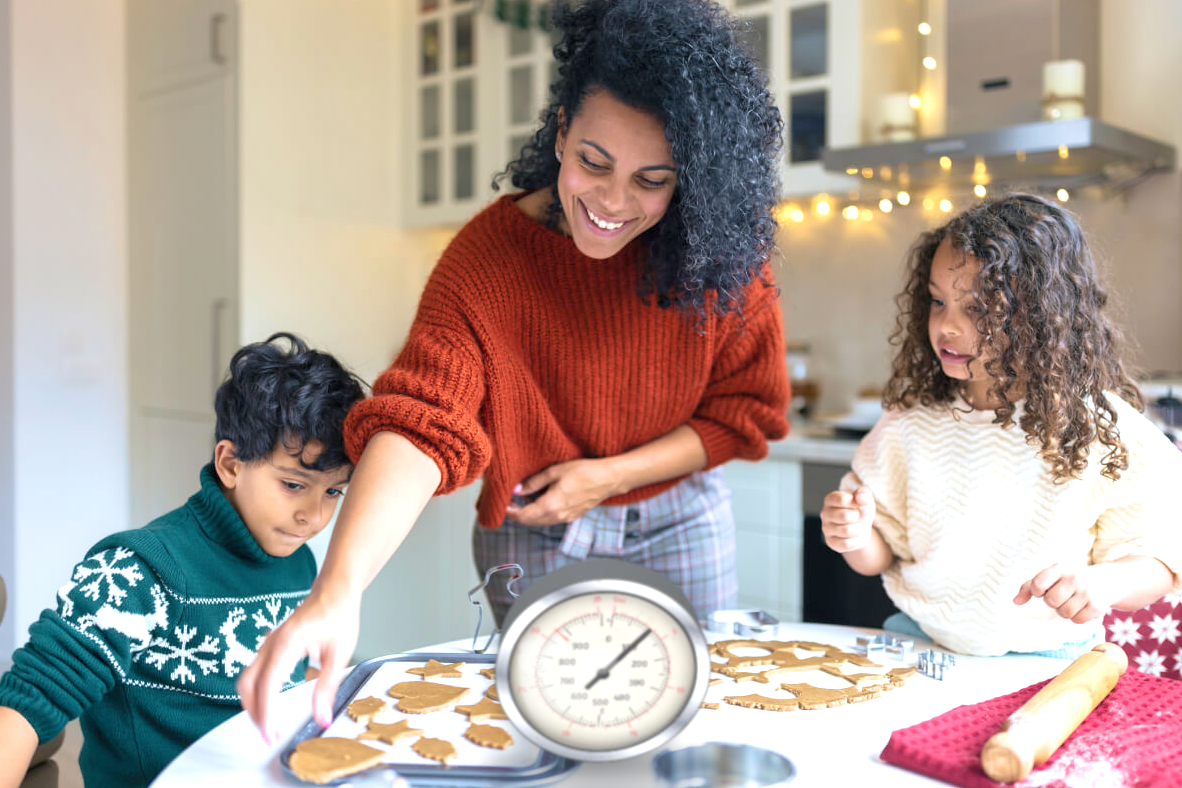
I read 100 g
